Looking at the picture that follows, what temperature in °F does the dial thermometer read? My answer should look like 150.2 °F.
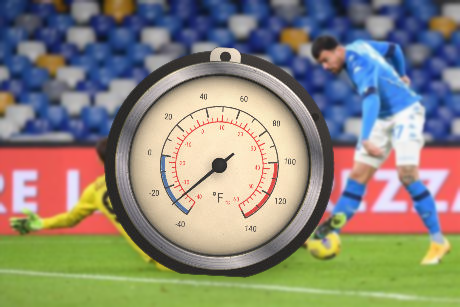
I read -30 °F
